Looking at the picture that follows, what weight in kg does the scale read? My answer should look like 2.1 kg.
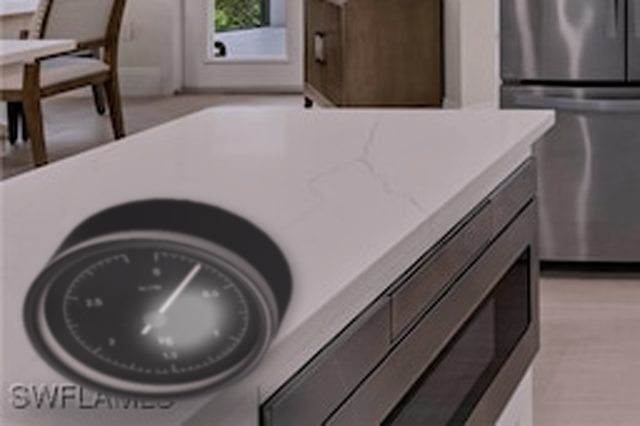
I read 0.25 kg
